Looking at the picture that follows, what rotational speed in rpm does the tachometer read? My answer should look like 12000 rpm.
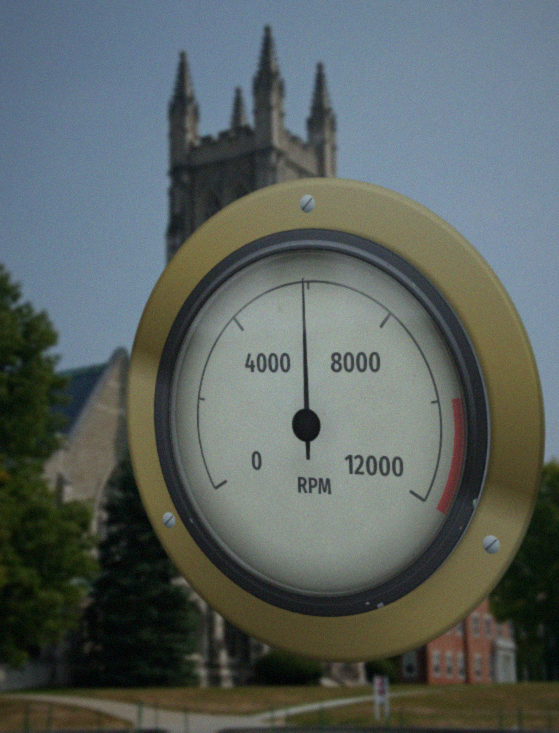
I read 6000 rpm
